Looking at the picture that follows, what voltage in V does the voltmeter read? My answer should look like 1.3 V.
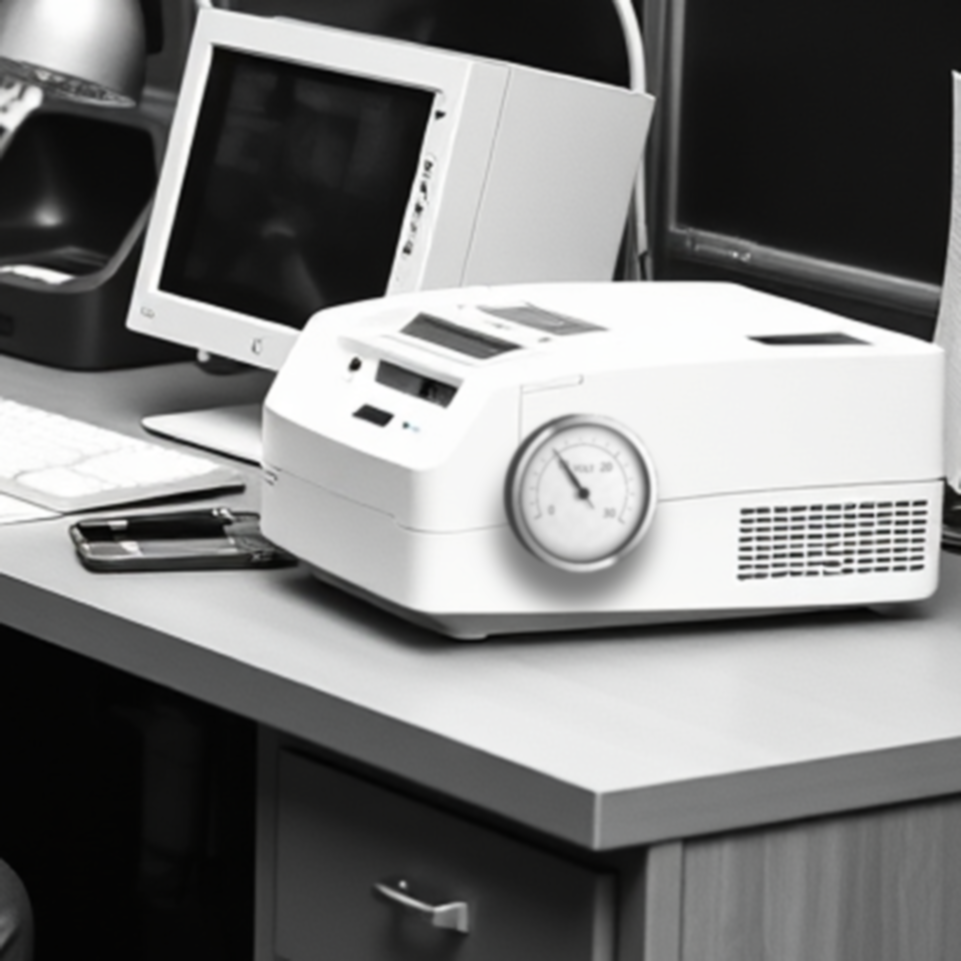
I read 10 V
